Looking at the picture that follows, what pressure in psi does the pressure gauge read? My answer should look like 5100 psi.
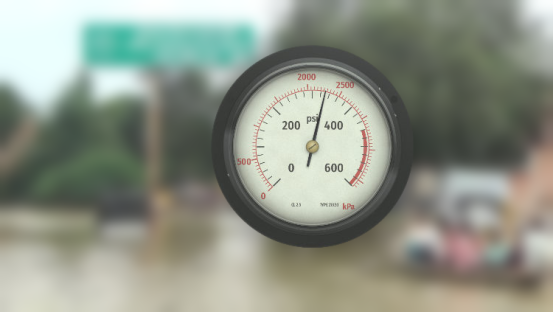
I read 330 psi
